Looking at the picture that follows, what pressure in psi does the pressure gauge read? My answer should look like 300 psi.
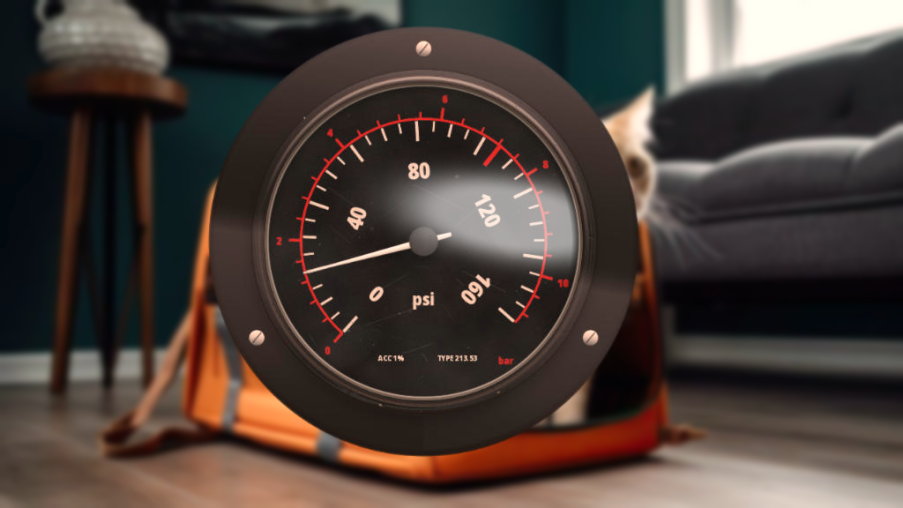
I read 20 psi
